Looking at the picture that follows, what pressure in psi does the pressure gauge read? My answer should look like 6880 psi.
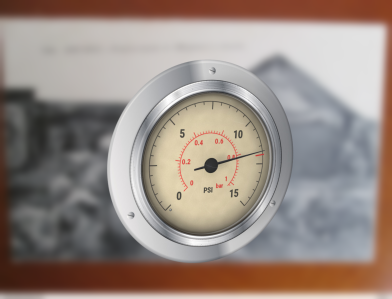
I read 11.75 psi
